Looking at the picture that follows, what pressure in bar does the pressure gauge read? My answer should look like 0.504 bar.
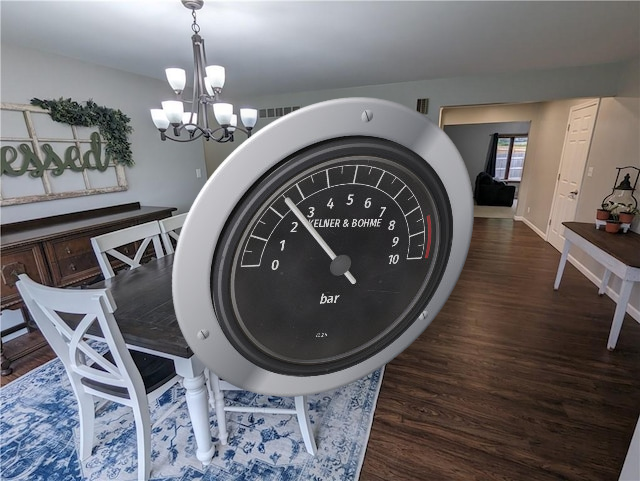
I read 2.5 bar
